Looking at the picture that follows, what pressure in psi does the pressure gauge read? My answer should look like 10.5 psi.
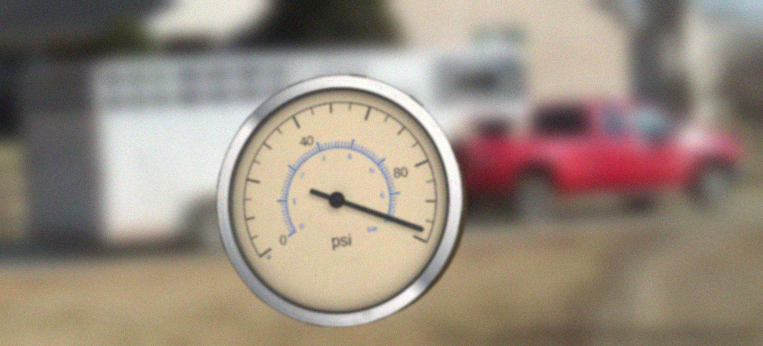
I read 97.5 psi
